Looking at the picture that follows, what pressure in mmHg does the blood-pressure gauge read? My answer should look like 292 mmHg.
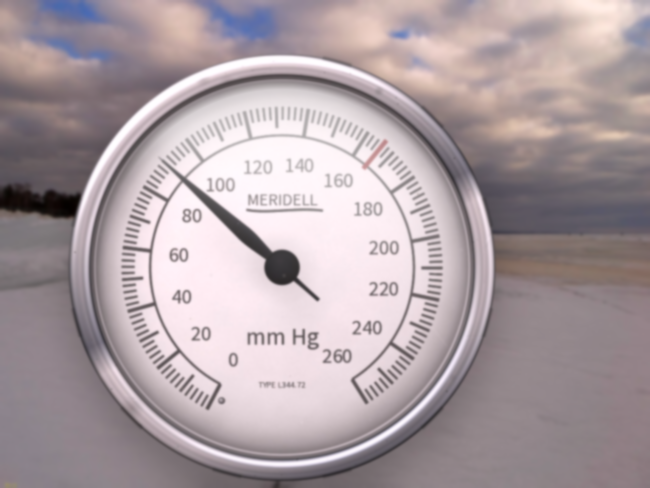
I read 90 mmHg
